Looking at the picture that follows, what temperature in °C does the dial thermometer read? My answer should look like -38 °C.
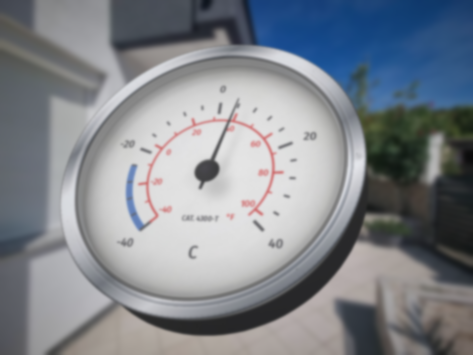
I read 4 °C
